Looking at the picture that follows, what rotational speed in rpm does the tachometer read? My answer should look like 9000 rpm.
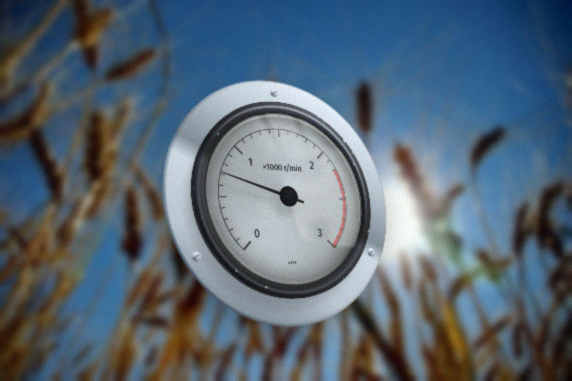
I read 700 rpm
